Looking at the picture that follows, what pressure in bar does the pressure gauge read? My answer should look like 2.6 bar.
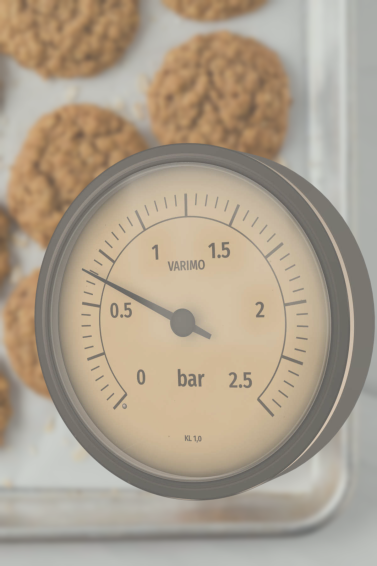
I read 0.65 bar
